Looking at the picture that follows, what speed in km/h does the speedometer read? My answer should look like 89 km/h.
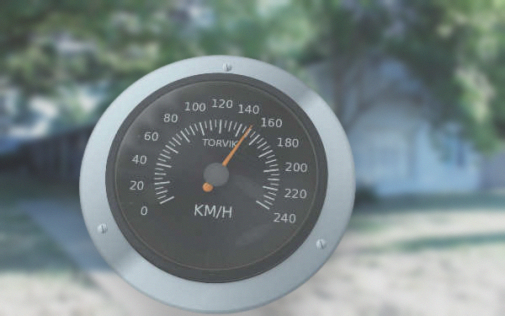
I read 150 km/h
